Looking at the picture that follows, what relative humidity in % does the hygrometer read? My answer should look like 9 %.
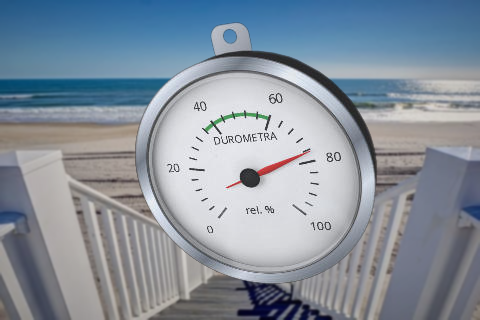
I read 76 %
